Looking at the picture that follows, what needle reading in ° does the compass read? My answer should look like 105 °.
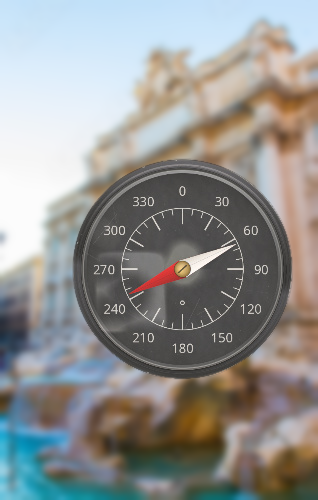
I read 245 °
